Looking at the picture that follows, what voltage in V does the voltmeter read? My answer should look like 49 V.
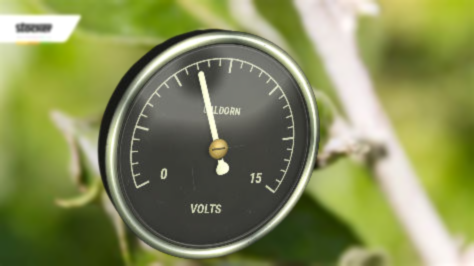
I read 6 V
